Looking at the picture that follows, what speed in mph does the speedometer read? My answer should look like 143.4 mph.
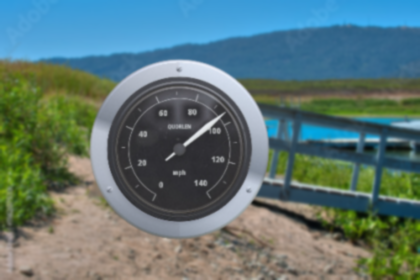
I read 95 mph
